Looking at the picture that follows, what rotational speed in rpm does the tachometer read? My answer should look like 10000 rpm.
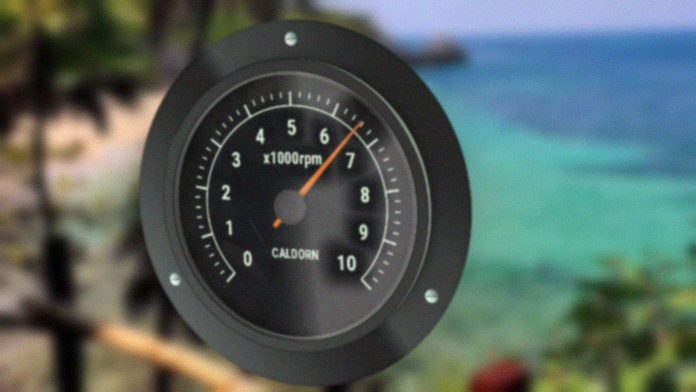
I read 6600 rpm
